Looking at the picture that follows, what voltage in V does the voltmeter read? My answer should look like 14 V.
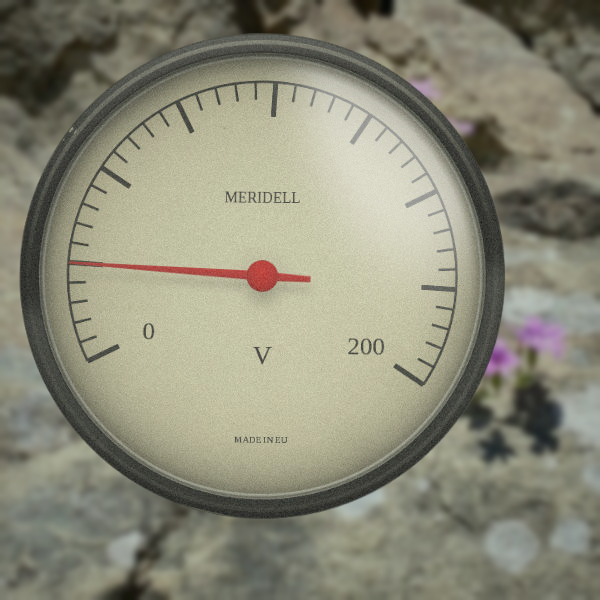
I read 25 V
